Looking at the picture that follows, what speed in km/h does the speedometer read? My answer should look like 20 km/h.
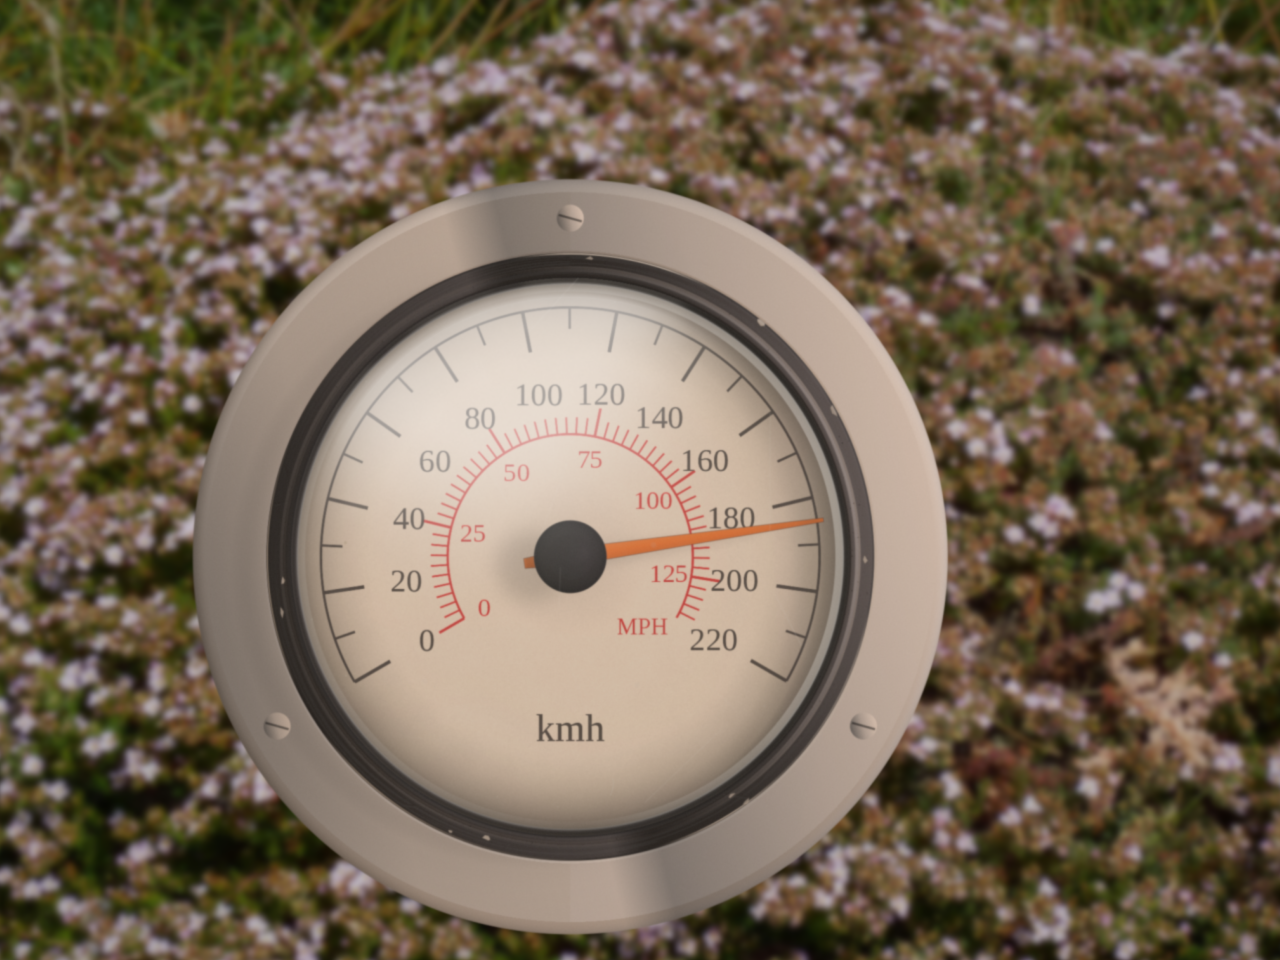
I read 185 km/h
